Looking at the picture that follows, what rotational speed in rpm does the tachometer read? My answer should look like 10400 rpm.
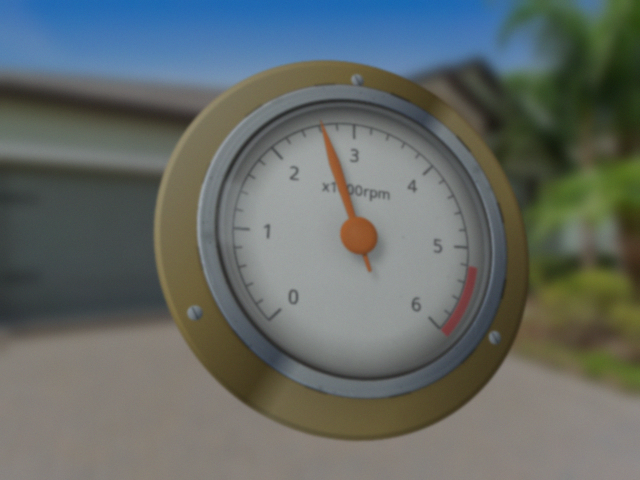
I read 2600 rpm
